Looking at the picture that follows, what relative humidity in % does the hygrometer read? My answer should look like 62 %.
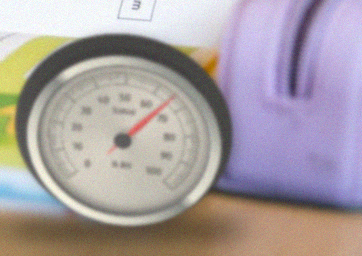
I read 65 %
